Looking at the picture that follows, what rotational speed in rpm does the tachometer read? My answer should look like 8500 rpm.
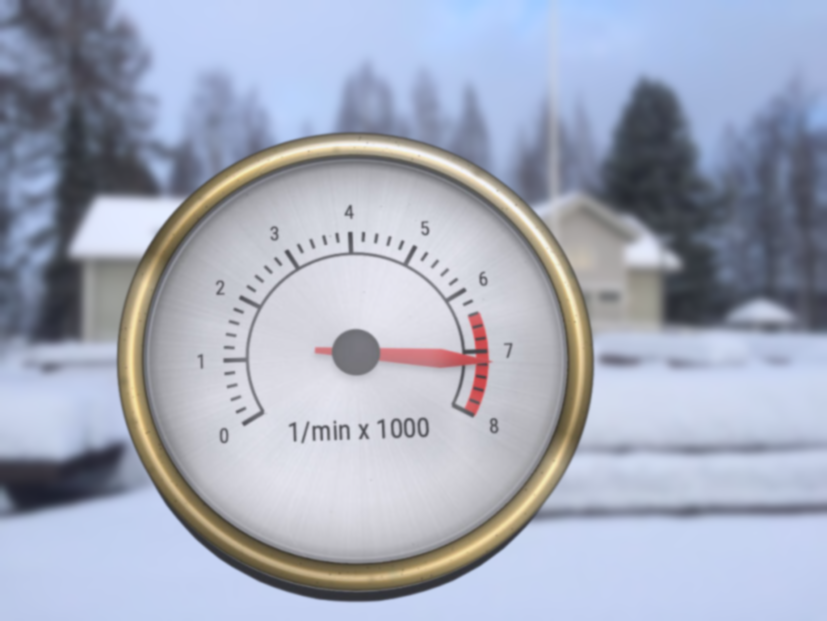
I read 7200 rpm
